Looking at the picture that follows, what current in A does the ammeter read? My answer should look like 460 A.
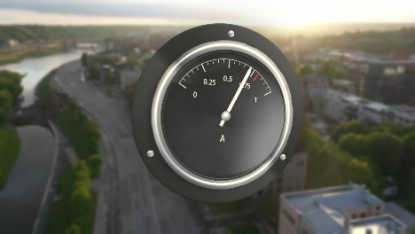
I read 0.7 A
